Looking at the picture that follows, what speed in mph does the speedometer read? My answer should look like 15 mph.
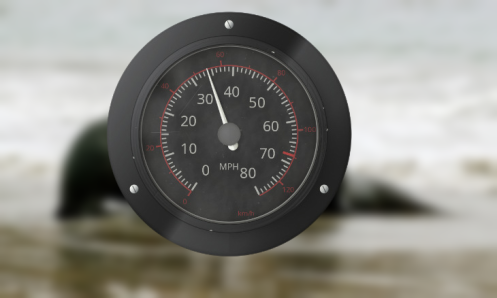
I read 34 mph
